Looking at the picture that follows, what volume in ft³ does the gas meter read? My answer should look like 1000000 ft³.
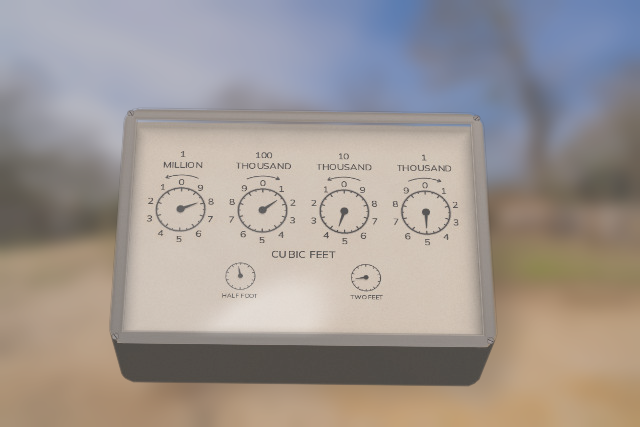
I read 814500 ft³
